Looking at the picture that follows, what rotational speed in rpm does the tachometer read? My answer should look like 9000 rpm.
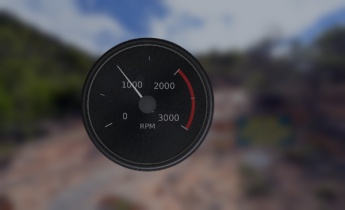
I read 1000 rpm
